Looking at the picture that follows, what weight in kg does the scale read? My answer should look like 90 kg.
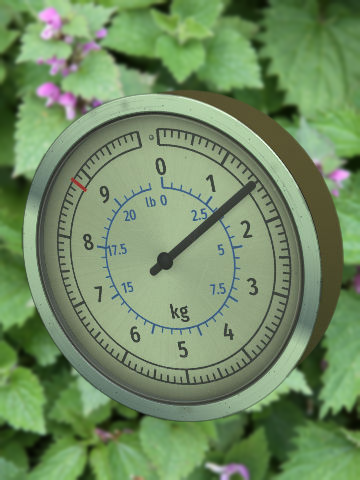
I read 1.5 kg
